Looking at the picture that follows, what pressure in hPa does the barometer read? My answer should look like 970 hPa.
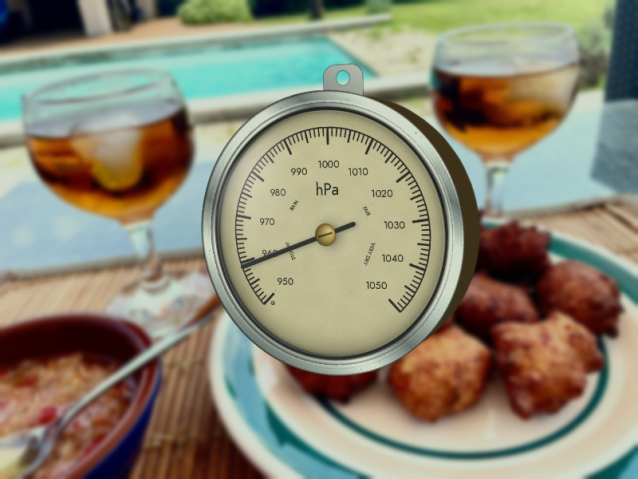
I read 959 hPa
